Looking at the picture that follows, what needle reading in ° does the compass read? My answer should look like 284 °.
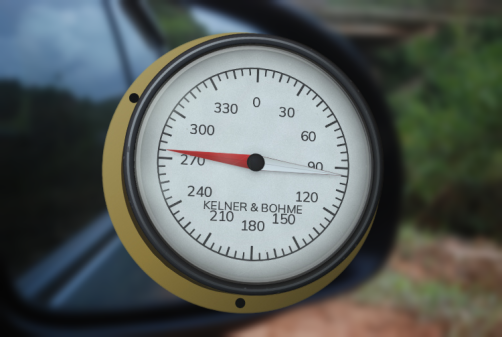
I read 275 °
